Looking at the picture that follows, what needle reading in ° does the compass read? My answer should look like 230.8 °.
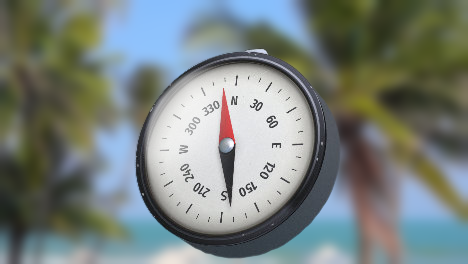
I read 350 °
